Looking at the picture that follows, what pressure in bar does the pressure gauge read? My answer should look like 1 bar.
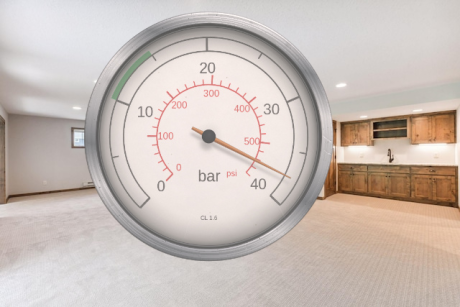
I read 37.5 bar
